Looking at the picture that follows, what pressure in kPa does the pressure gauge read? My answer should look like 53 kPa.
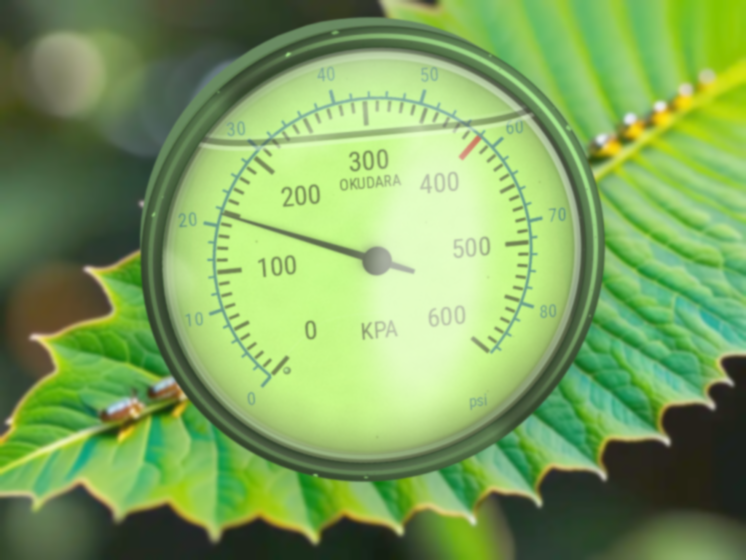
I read 150 kPa
